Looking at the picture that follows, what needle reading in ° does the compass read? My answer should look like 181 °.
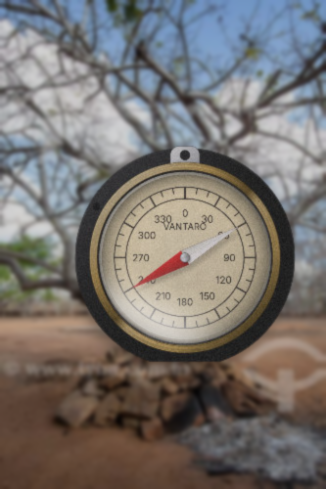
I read 240 °
